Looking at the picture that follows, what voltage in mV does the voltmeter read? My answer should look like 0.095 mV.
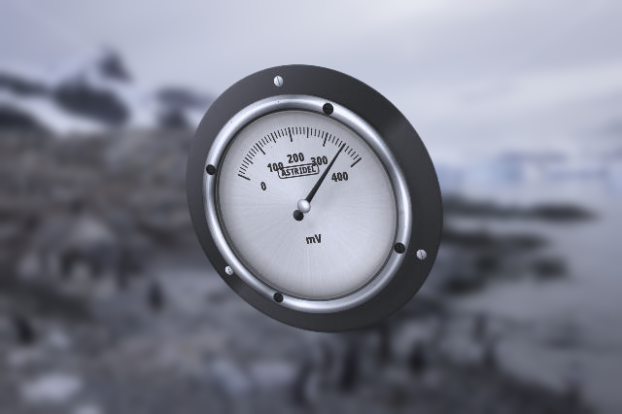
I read 350 mV
